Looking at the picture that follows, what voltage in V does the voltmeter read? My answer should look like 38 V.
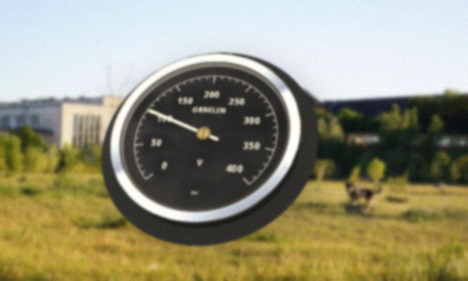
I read 100 V
